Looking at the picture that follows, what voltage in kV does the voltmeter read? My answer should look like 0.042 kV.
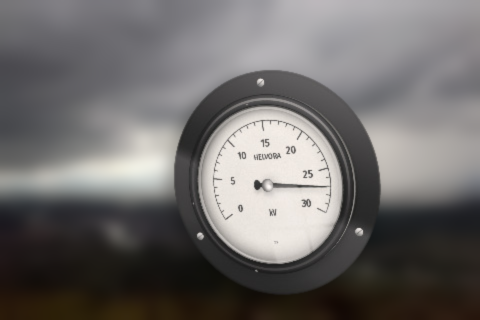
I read 27 kV
